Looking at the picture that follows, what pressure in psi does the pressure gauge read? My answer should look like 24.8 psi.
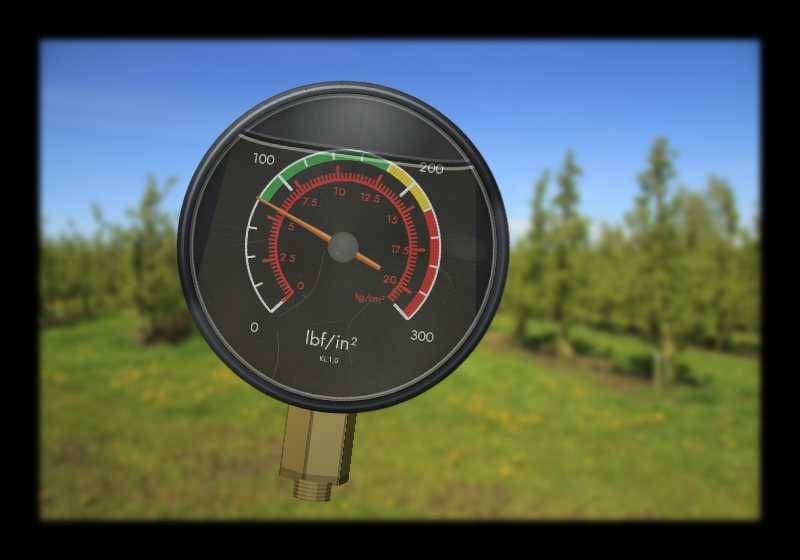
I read 80 psi
